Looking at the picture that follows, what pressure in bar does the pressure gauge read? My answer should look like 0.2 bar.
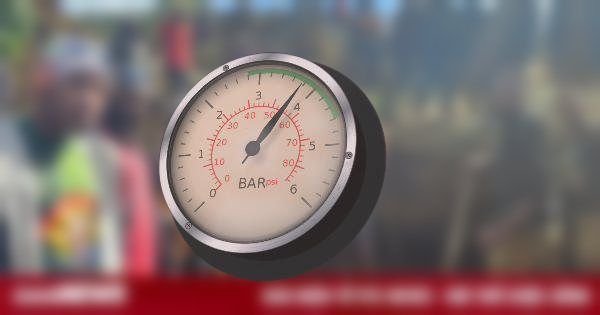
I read 3.8 bar
